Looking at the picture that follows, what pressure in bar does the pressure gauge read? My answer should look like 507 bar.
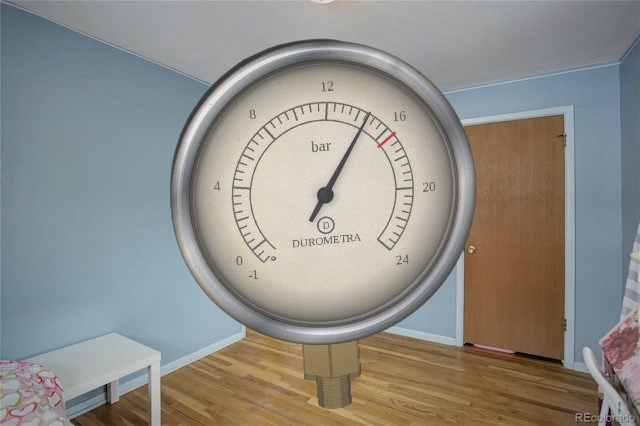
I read 14.5 bar
